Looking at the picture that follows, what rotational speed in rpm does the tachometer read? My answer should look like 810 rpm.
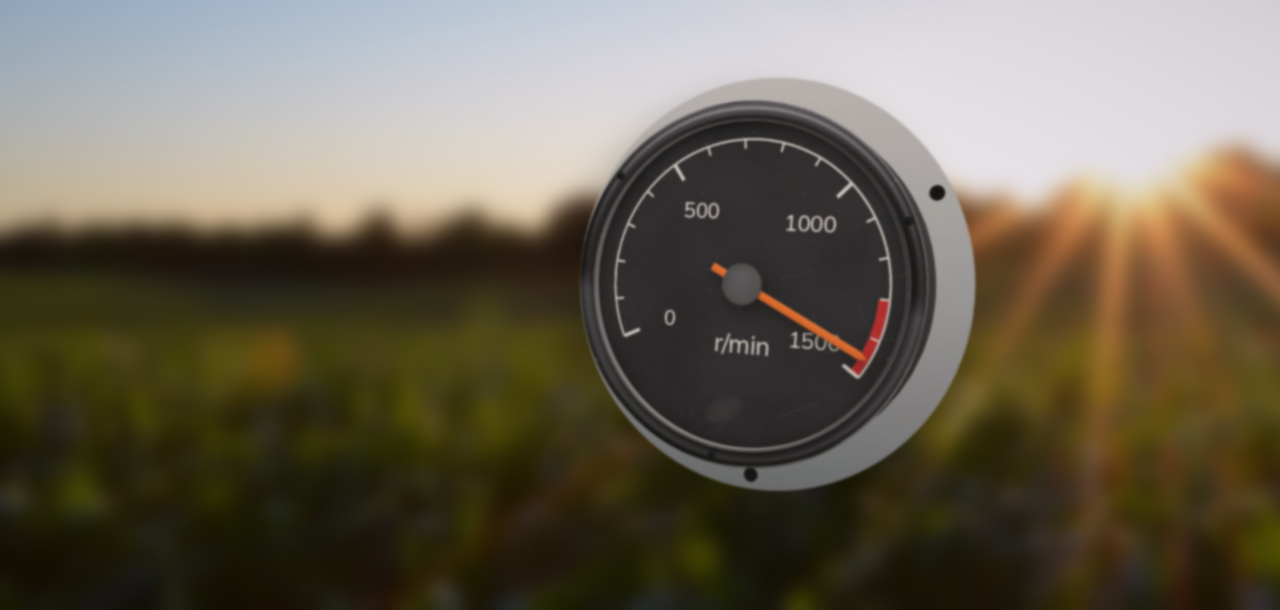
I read 1450 rpm
